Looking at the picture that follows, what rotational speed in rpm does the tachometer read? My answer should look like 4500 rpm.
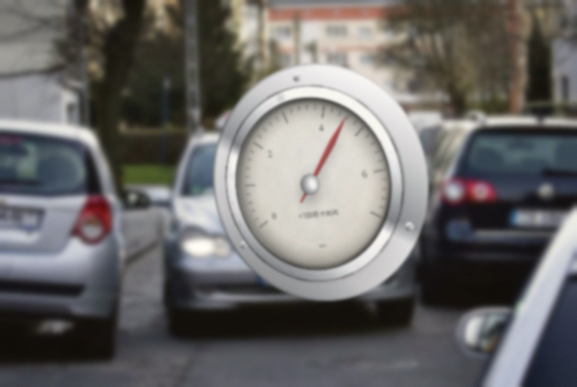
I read 4600 rpm
